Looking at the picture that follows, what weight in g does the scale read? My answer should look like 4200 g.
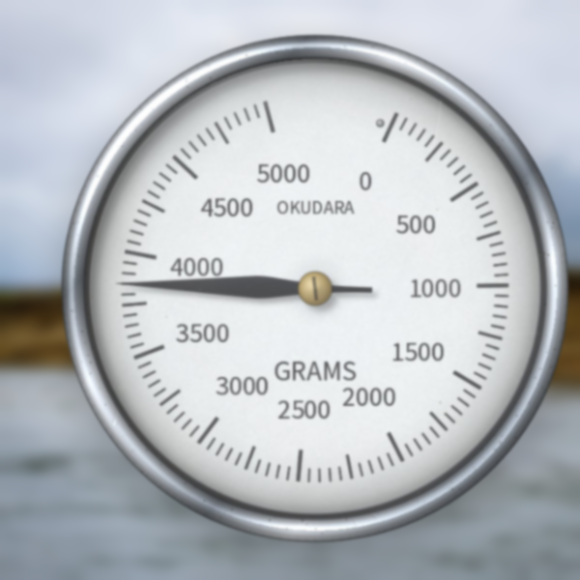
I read 3850 g
